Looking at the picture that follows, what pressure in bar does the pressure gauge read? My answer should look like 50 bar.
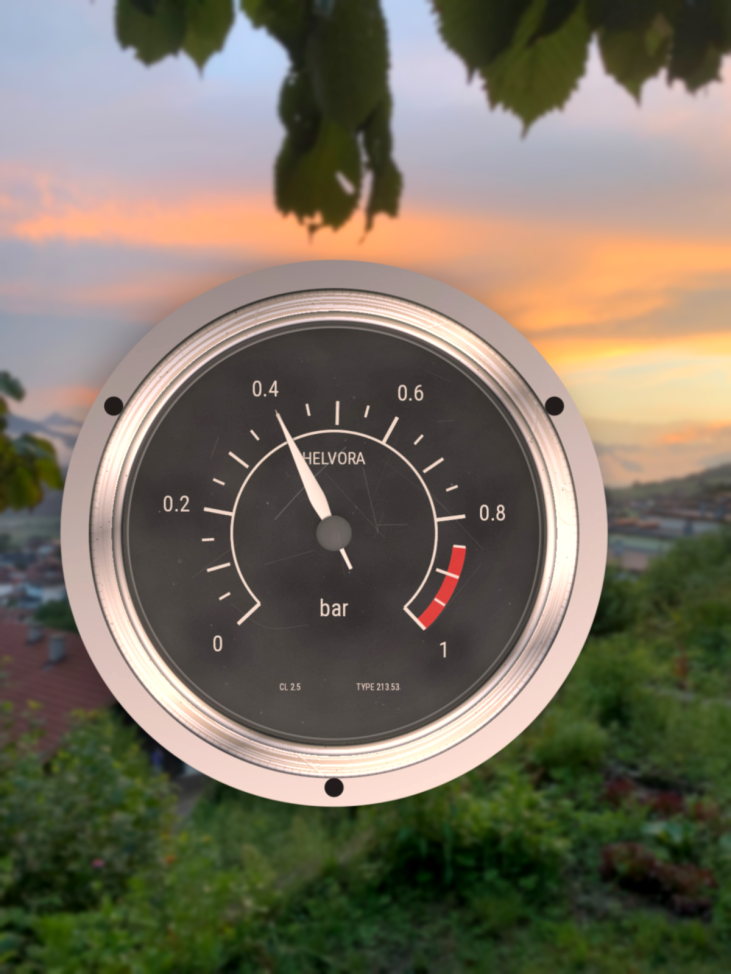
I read 0.4 bar
